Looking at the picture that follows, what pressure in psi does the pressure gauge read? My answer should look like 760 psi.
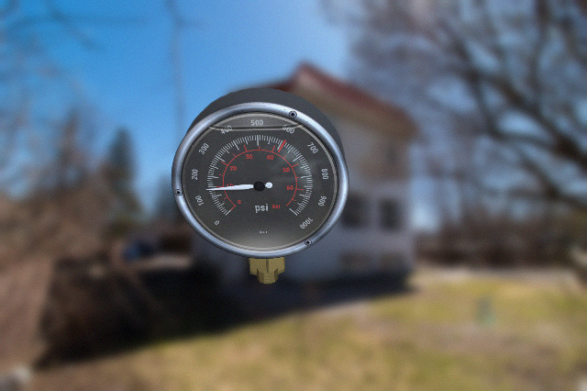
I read 150 psi
